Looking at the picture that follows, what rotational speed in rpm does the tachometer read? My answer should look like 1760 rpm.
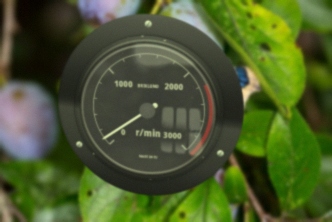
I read 100 rpm
